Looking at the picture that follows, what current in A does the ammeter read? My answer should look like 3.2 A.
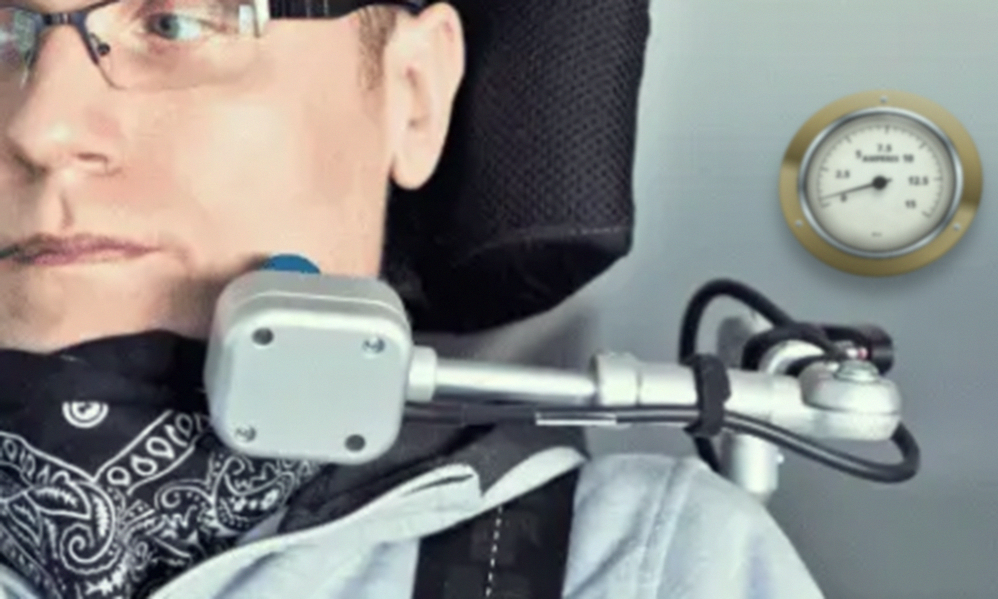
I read 0.5 A
